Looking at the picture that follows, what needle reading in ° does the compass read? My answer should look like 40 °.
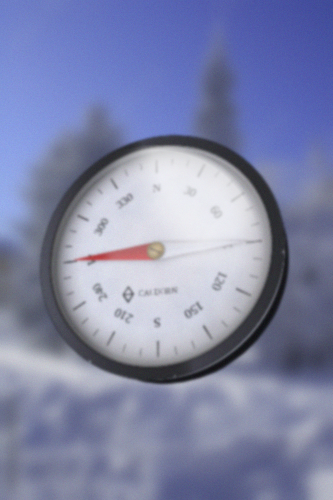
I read 270 °
